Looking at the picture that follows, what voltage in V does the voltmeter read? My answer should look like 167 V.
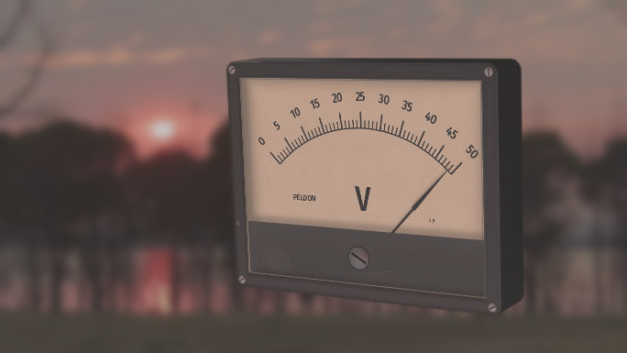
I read 49 V
